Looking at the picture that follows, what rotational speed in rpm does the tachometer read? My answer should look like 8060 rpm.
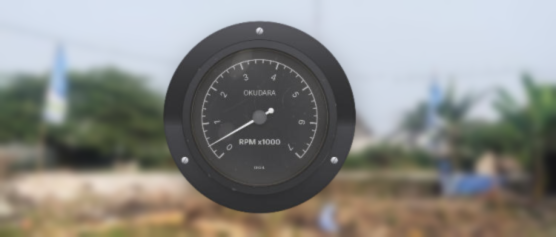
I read 400 rpm
